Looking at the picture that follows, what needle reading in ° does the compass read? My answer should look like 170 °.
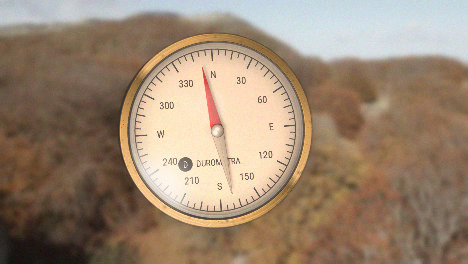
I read 350 °
